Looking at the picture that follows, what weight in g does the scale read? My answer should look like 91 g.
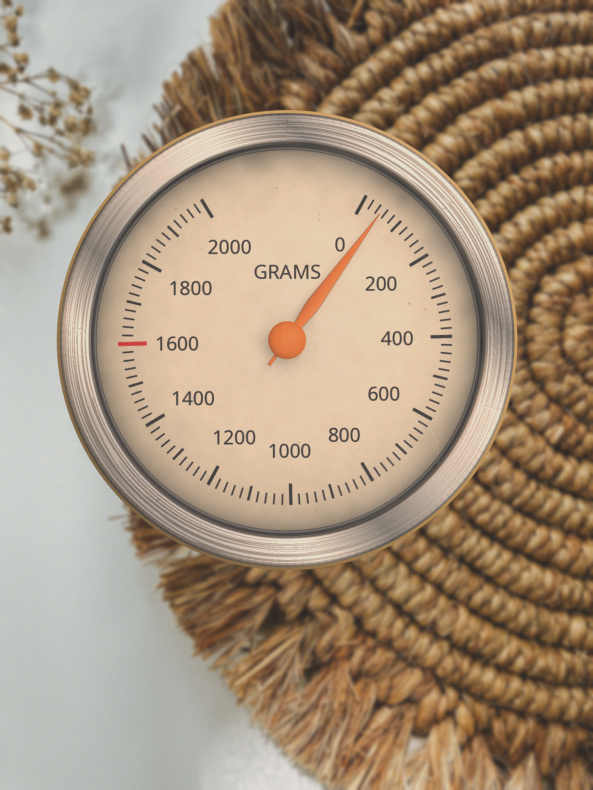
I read 50 g
